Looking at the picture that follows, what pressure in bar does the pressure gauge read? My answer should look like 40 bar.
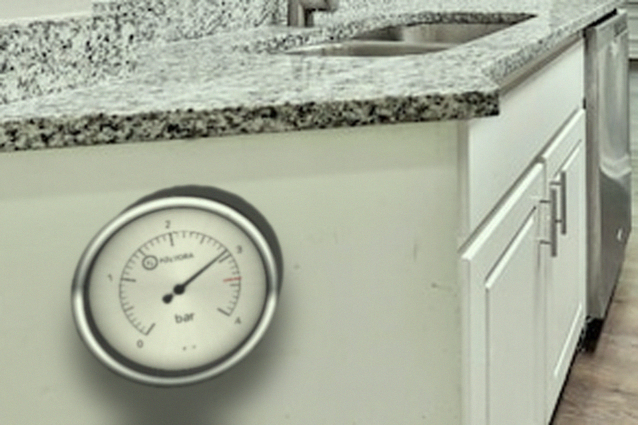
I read 2.9 bar
